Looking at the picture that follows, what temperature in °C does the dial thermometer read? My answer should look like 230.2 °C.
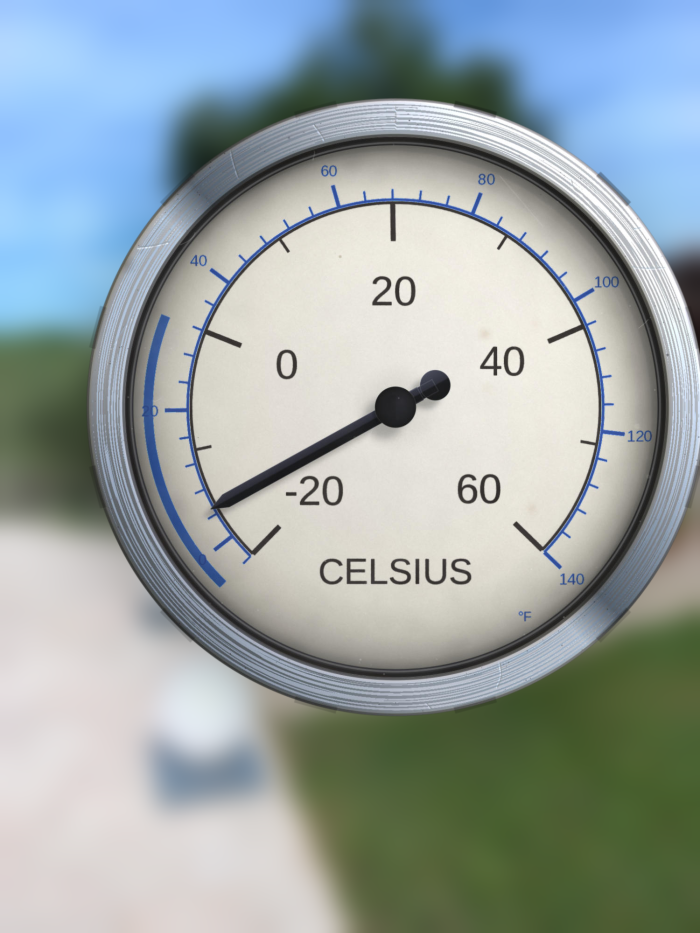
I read -15 °C
